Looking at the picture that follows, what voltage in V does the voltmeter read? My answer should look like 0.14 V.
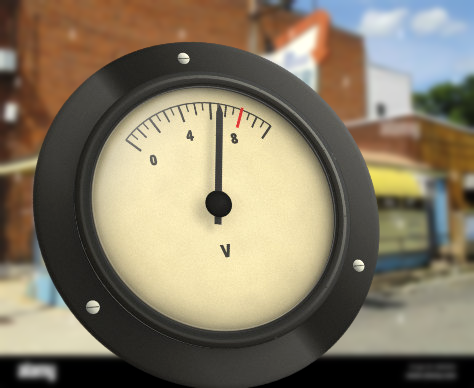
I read 6.5 V
